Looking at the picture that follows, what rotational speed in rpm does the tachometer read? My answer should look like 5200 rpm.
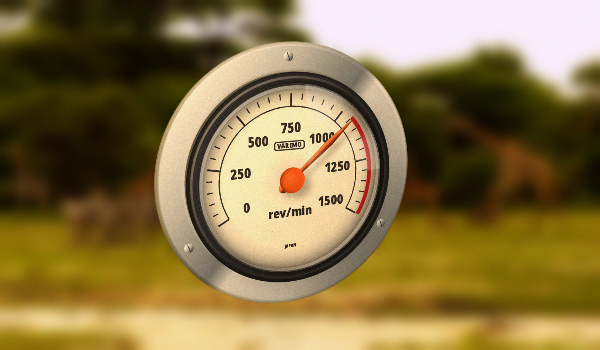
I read 1050 rpm
